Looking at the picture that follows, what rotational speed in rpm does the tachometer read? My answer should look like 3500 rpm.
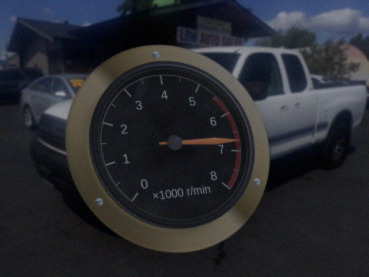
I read 6750 rpm
